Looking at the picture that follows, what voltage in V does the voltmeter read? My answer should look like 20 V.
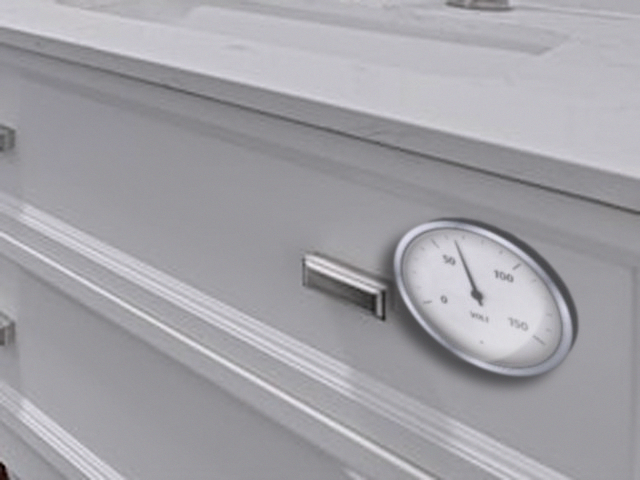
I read 65 V
